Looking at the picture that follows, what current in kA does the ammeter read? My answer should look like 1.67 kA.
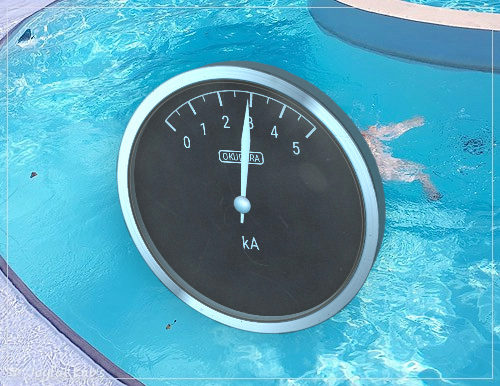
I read 3 kA
